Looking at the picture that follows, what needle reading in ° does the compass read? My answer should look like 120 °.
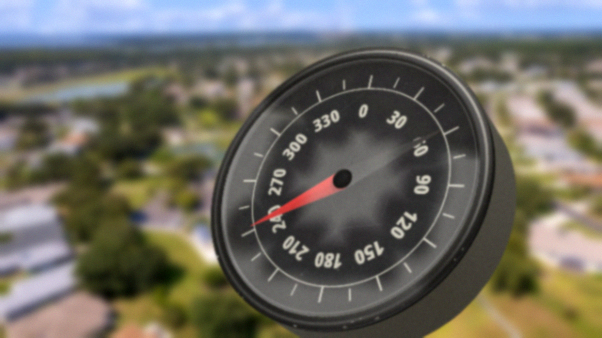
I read 240 °
